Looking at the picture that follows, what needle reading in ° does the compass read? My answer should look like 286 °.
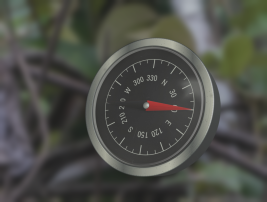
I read 60 °
